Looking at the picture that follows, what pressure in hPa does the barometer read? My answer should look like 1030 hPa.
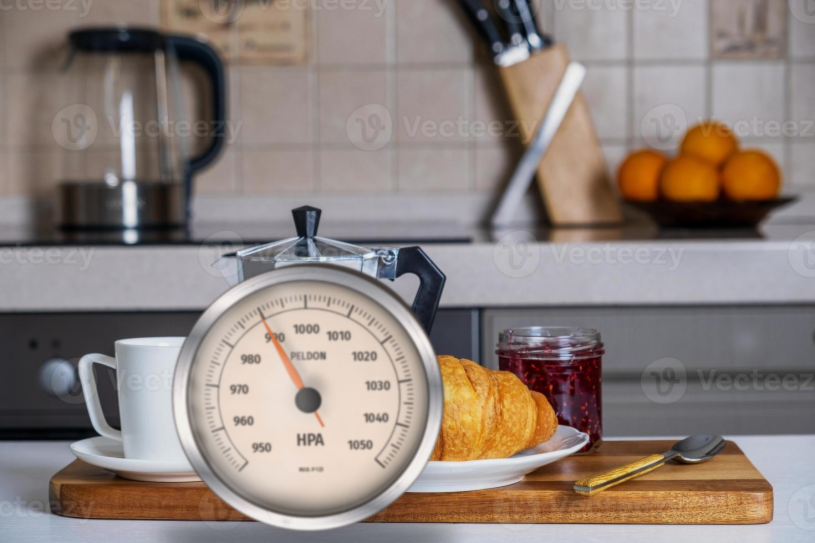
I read 990 hPa
